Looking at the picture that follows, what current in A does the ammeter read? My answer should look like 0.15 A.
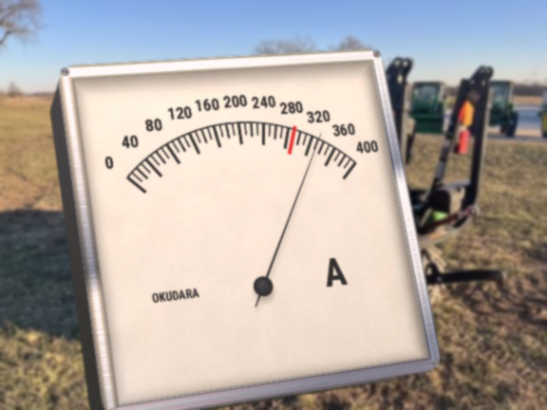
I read 330 A
